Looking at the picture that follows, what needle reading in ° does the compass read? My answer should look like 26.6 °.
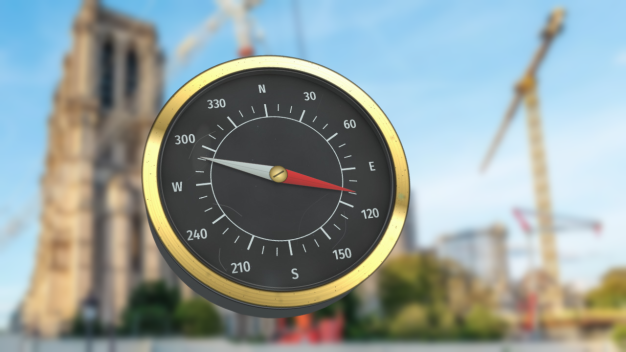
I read 110 °
